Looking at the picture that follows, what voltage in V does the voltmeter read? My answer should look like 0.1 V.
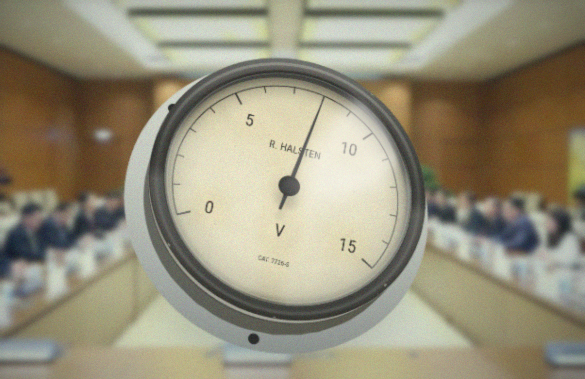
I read 8 V
